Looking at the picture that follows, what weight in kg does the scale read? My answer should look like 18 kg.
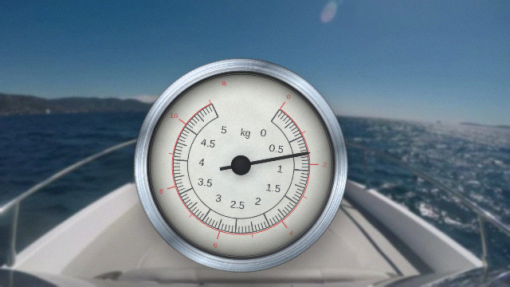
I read 0.75 kg
